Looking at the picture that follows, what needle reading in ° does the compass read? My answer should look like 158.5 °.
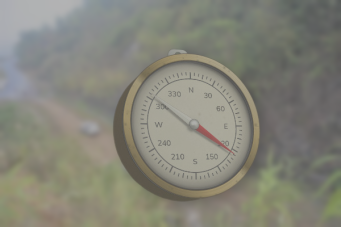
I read 125 °
